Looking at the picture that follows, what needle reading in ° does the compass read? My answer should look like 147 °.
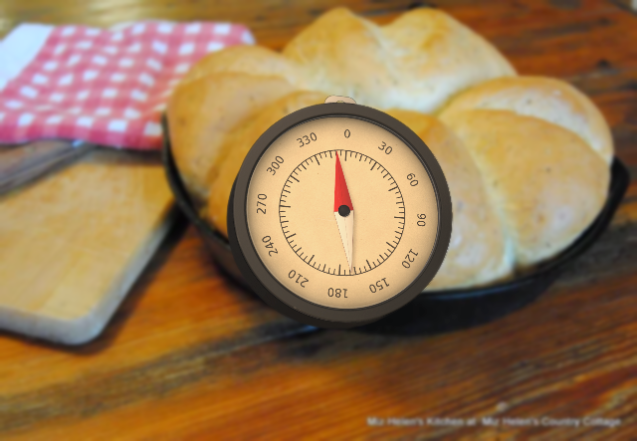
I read 350 °
